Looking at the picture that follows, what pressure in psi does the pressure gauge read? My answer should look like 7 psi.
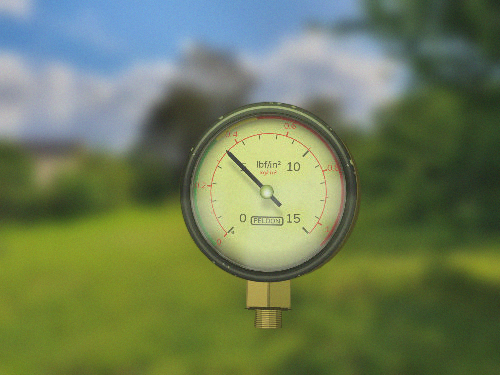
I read 5 psi
